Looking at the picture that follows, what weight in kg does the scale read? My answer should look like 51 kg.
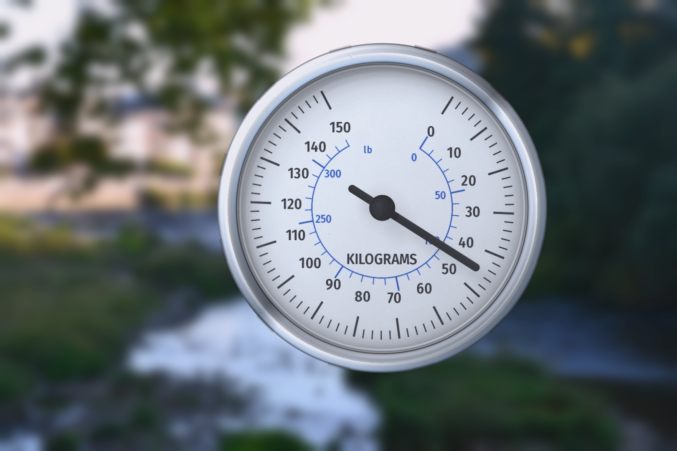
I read 45 kg
